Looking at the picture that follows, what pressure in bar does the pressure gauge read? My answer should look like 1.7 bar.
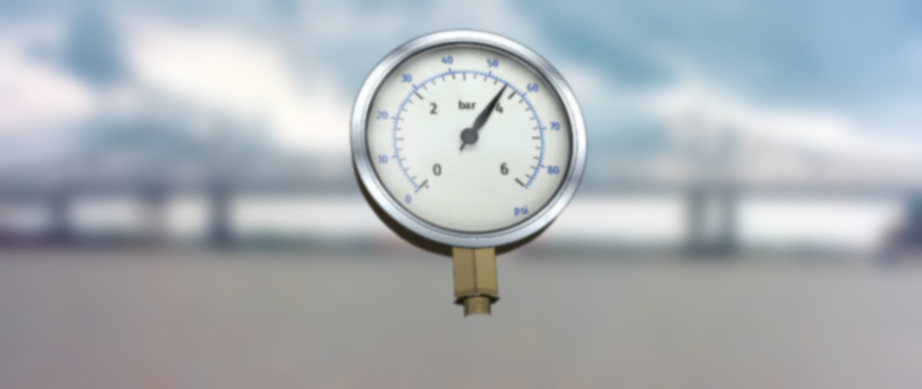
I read 3.8 bar
